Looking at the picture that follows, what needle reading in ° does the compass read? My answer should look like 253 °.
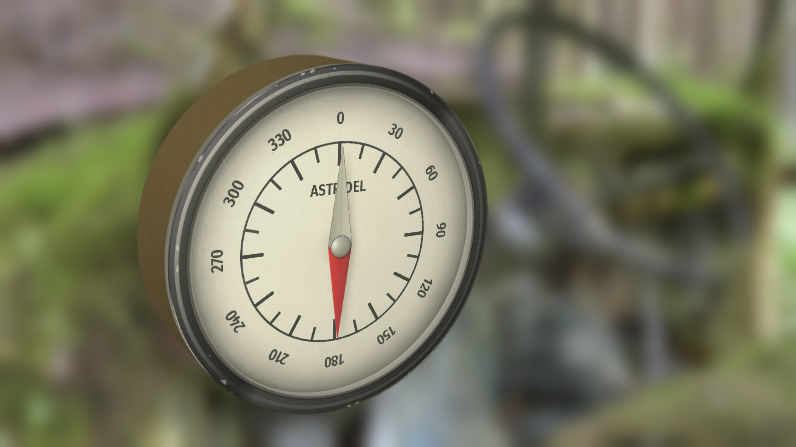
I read 180 °
